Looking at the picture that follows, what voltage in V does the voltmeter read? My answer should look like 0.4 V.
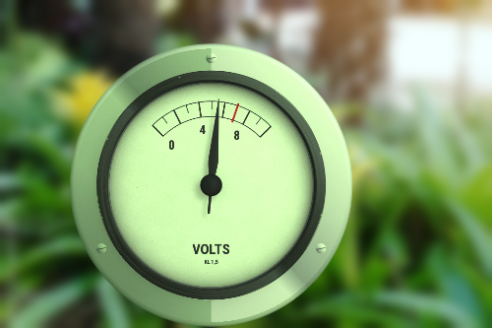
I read 5.5 V
